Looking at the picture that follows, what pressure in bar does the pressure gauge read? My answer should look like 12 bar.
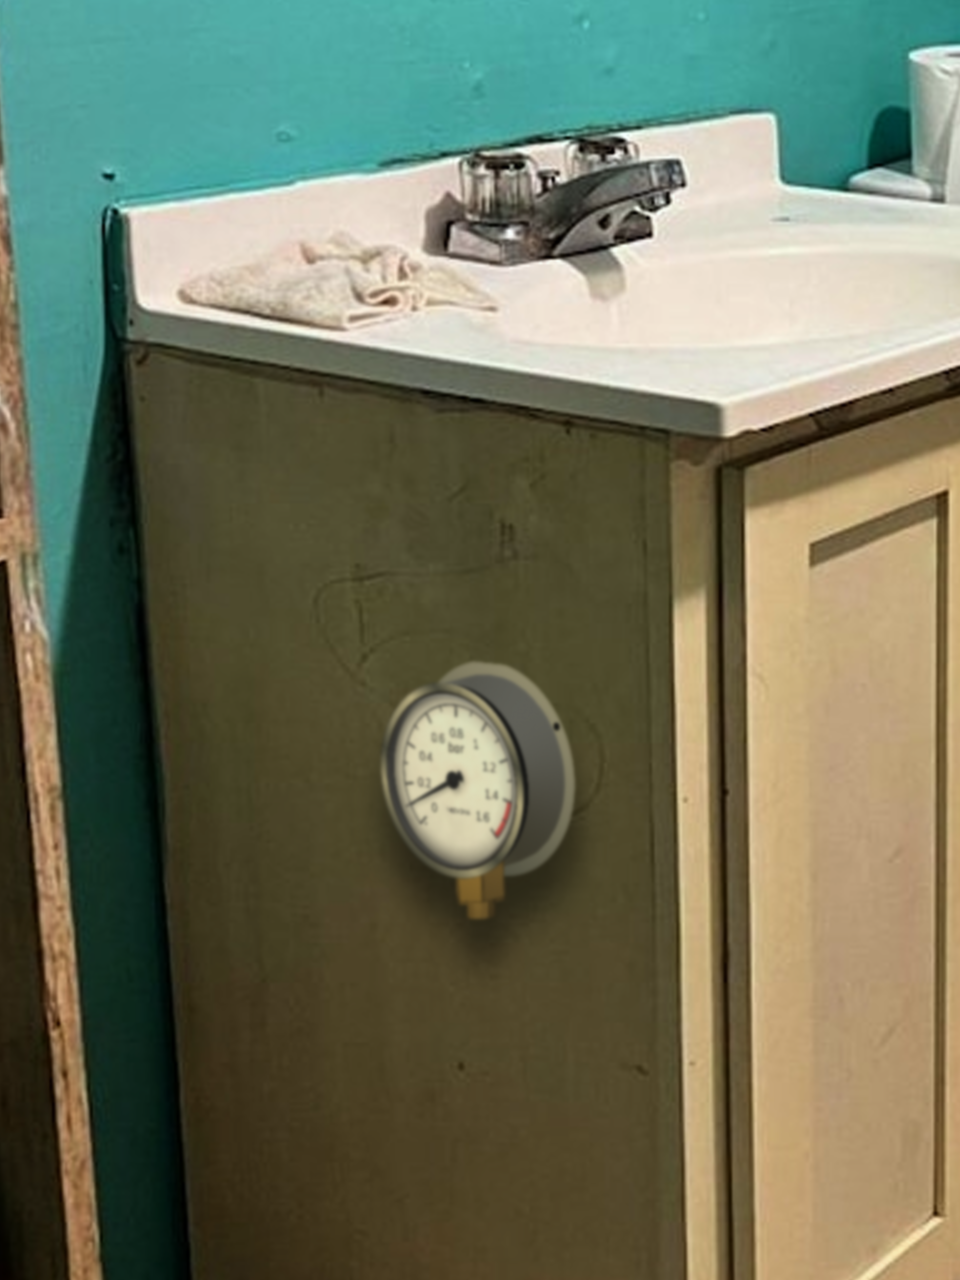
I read 0.1 bar
